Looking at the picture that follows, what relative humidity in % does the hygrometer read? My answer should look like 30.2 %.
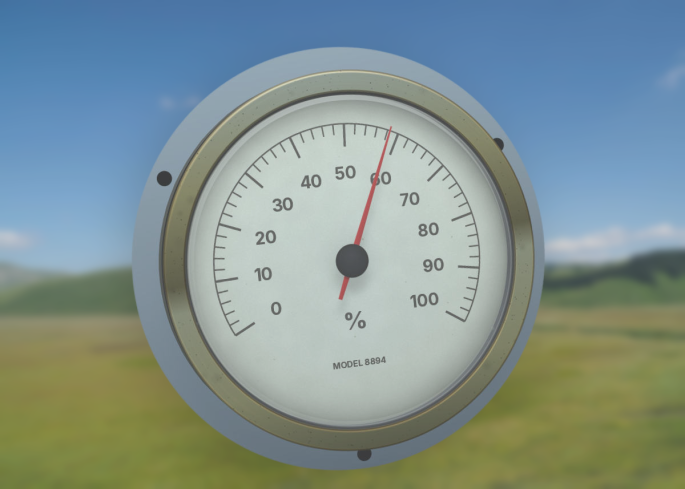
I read 58 %
